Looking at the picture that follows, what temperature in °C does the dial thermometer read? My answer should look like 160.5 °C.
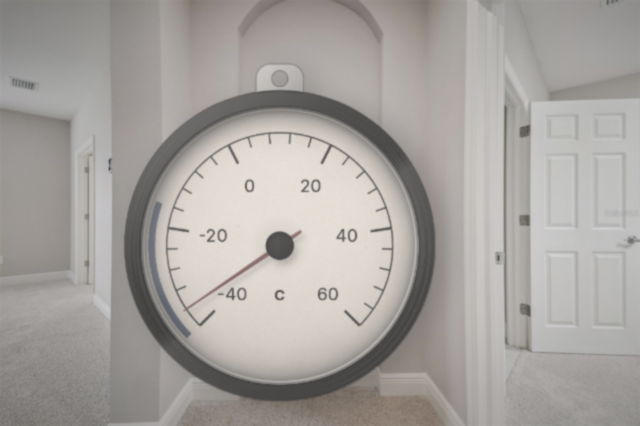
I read -36 °C
